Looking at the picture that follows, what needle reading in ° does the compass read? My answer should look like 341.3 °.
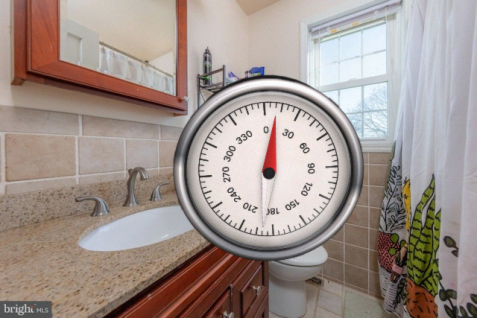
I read 10 °
